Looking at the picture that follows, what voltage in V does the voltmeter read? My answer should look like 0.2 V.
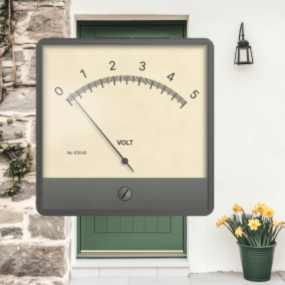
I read 0.25 V
